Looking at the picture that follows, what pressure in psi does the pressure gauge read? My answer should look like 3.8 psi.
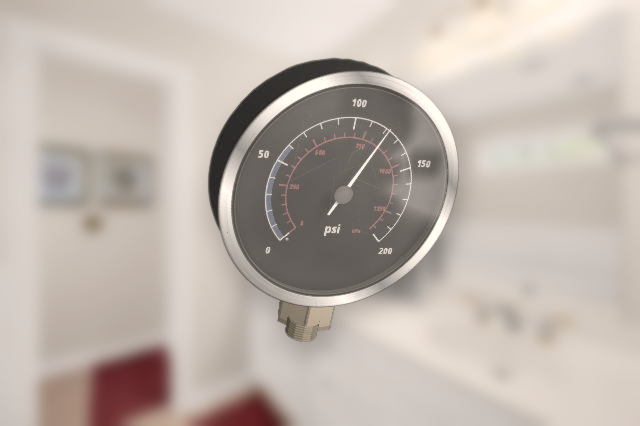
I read 120 psi
